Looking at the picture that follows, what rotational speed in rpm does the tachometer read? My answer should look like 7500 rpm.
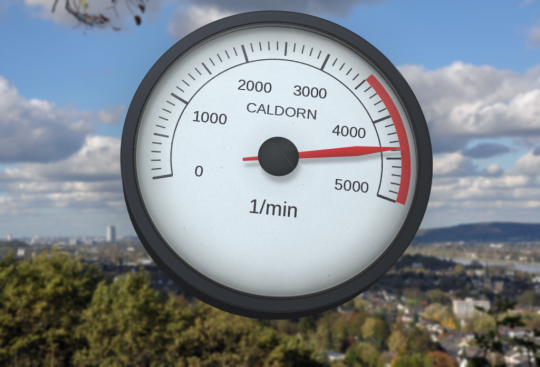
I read 4400 rpm
